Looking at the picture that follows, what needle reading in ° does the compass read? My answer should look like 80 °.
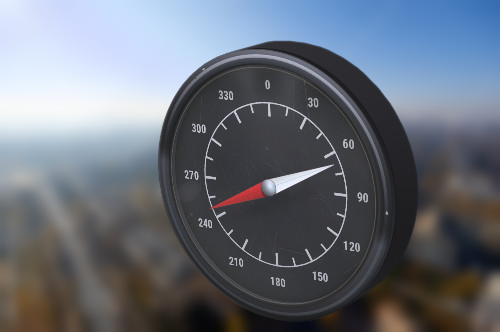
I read 247.5 °
